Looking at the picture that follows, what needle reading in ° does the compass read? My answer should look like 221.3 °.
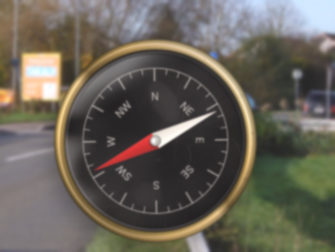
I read 245 °
